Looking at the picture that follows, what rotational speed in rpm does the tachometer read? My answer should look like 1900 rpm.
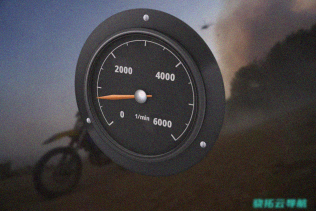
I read 750 rpm
